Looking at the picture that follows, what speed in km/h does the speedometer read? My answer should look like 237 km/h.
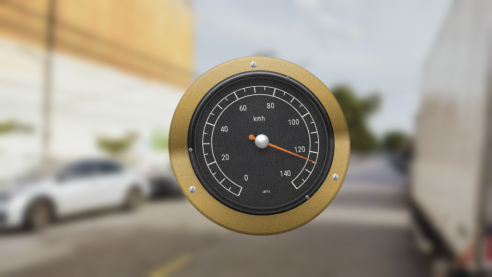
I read 125 km/h
